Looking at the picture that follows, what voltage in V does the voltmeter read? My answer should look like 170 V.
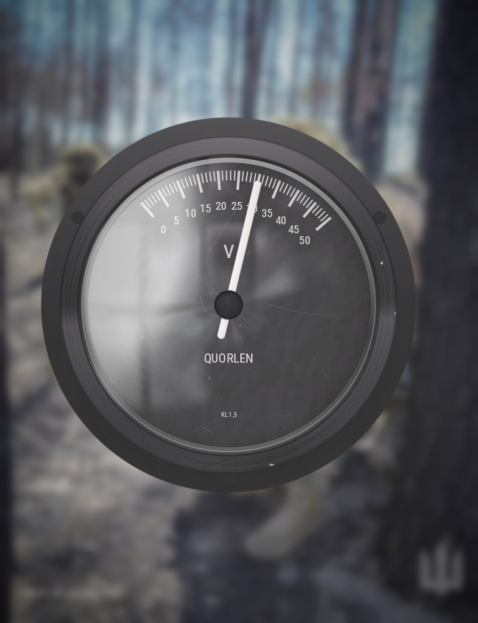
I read 30 V
